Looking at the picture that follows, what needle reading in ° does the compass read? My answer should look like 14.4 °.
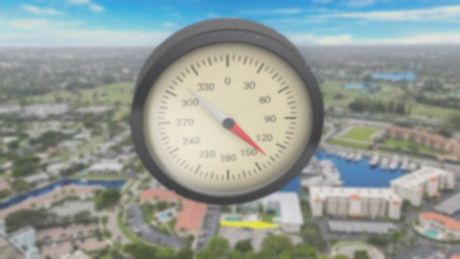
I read 135 °
